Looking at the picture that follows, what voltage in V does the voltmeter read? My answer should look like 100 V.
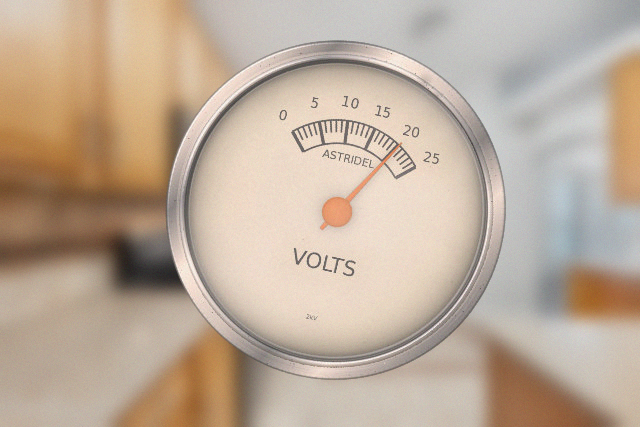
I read 20 V
